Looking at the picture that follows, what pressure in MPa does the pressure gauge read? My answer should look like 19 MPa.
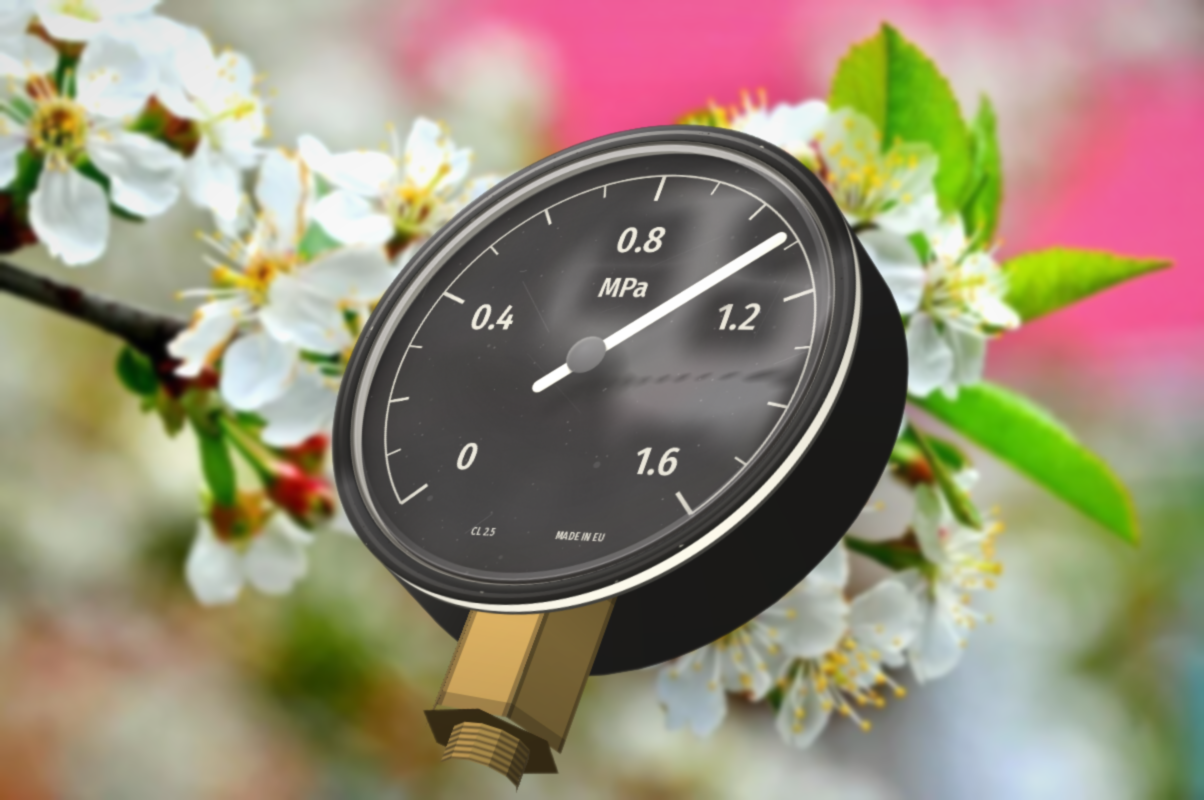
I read 1.1 MPa
